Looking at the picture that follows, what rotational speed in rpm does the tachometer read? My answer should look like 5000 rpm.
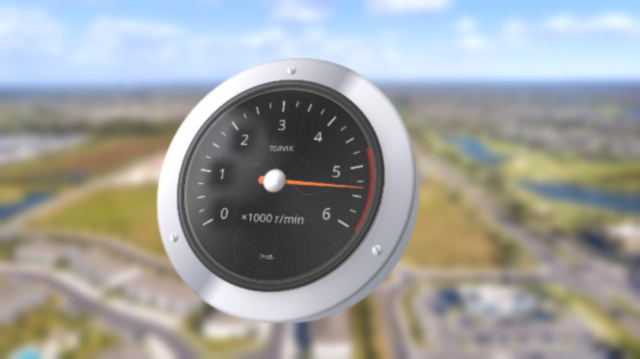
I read 5375 rpm
